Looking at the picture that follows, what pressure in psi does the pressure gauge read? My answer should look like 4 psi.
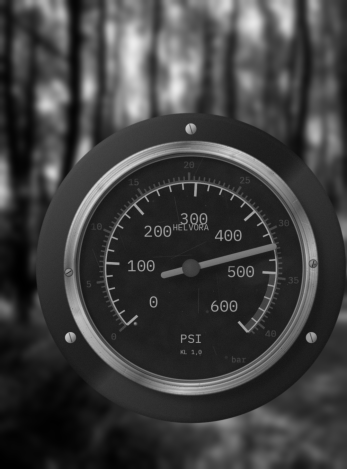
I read 460 psi
